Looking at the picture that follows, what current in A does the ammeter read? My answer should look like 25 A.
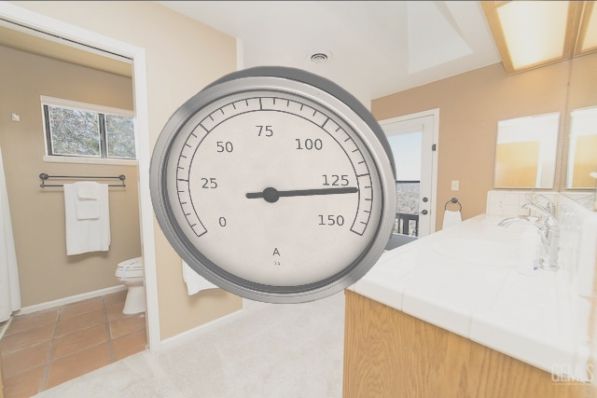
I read 130 A
